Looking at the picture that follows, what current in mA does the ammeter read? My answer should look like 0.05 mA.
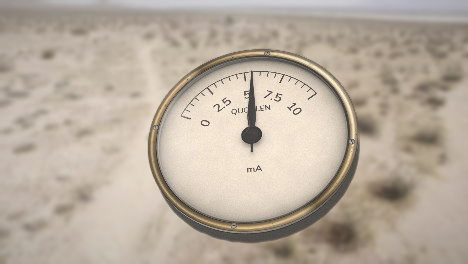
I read 5.5 mA
